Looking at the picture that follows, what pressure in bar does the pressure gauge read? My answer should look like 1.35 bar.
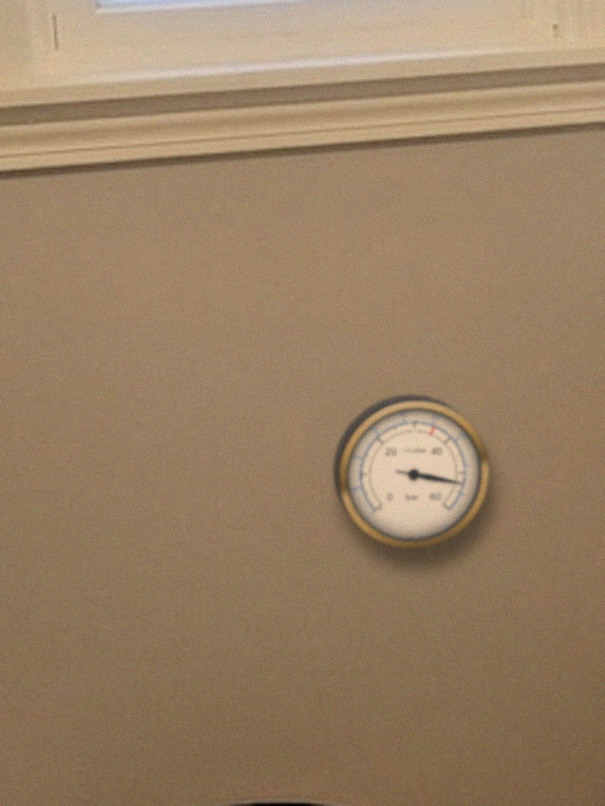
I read 52.5 bar
